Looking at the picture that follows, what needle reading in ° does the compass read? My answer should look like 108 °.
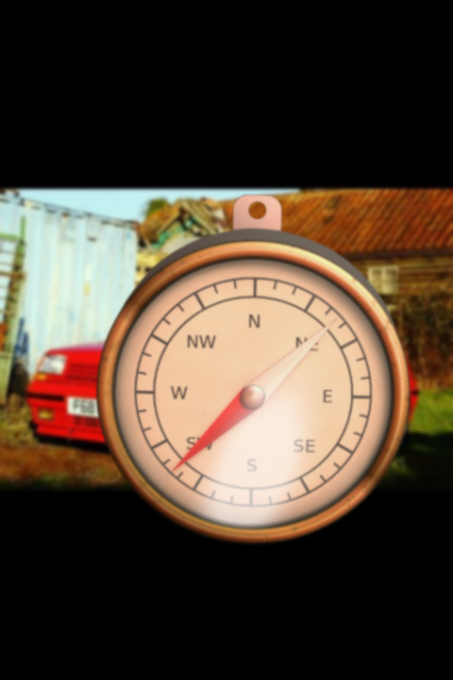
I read 225 °
